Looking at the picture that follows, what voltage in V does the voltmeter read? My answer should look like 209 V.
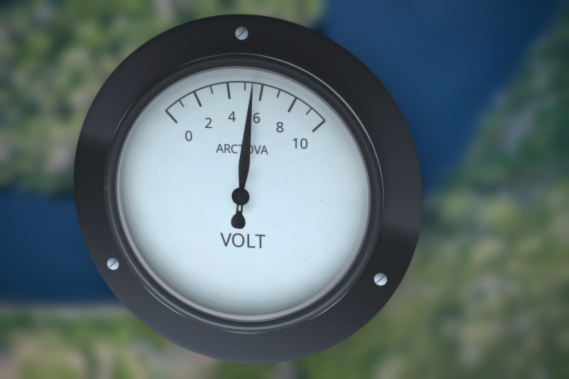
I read 5.5 V
